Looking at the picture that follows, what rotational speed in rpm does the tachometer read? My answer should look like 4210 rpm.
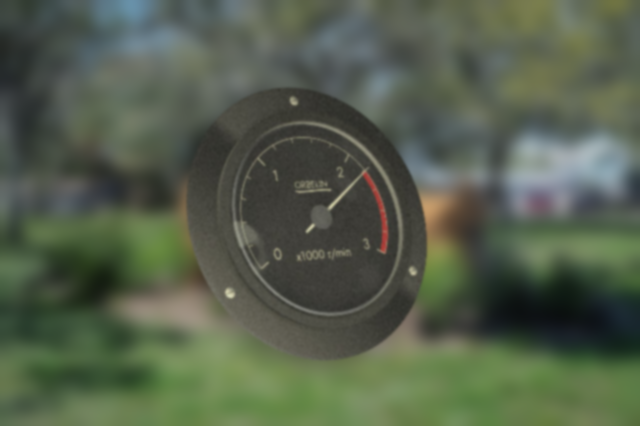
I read 2200 rpm
